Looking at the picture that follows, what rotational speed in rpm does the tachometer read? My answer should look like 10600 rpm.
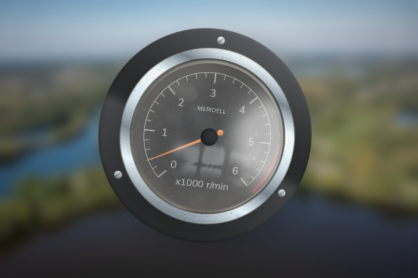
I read 400 rpm
